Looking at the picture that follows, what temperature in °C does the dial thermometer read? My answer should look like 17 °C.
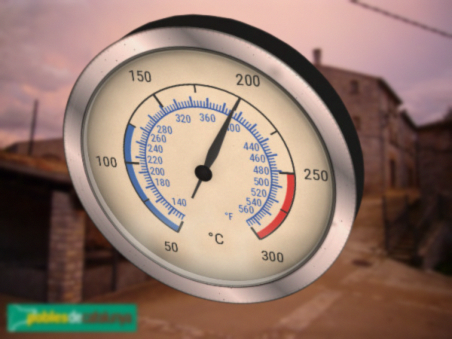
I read 200 °C
